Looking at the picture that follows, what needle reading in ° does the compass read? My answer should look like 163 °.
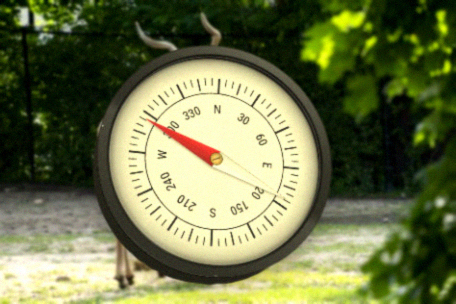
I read 295 °
